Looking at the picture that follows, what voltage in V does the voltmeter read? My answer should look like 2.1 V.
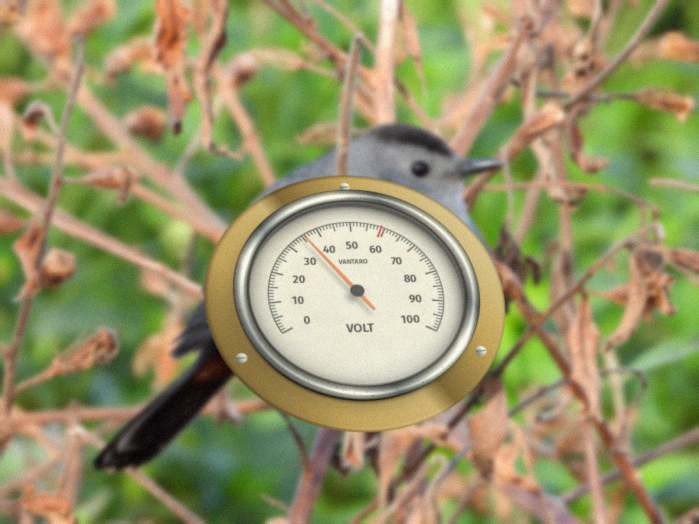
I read 35 V
